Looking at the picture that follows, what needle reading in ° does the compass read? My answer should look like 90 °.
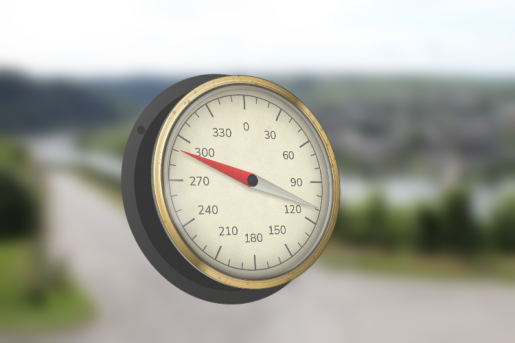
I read 290 °
